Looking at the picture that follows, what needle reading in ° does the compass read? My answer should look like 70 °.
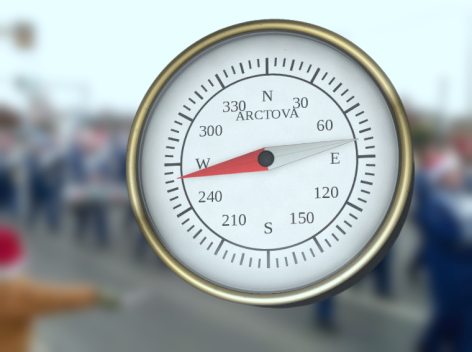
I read 260 °
